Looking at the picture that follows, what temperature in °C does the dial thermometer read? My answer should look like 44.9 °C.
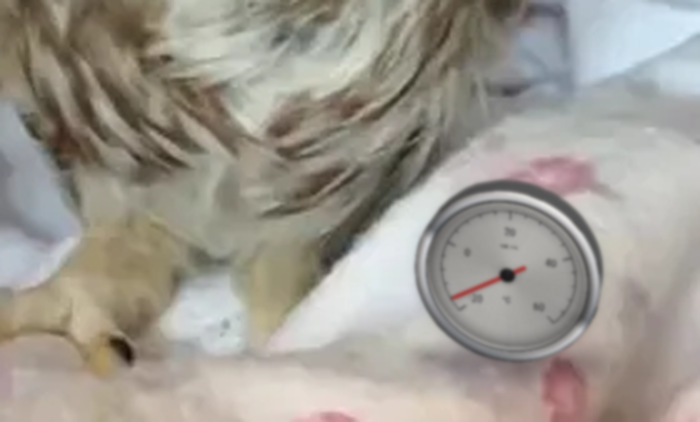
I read -16 °C
